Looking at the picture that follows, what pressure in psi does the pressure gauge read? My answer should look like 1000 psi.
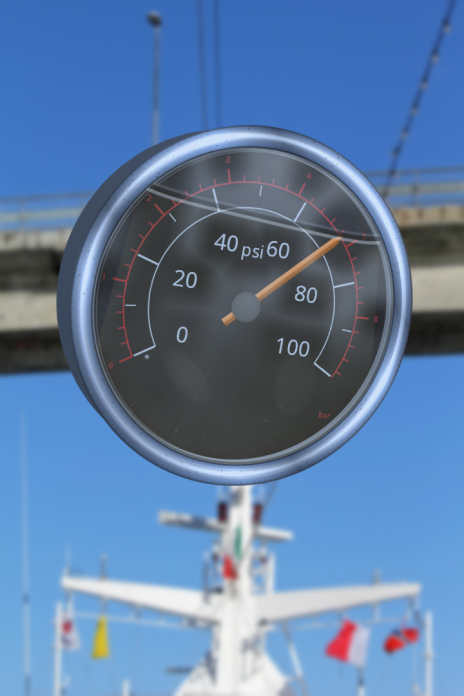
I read 70 psi
